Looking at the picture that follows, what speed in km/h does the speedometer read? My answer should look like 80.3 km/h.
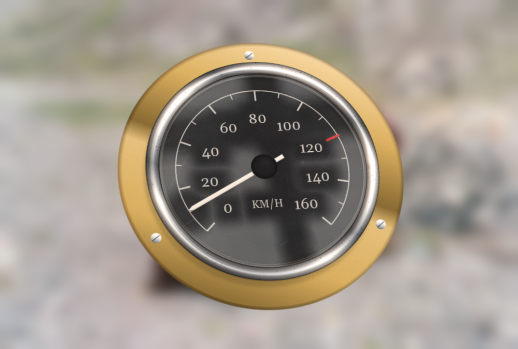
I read 10 km/h
